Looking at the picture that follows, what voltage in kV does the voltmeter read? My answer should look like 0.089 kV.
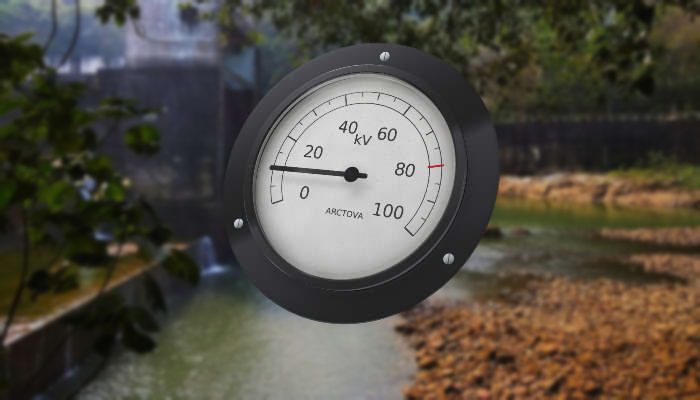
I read 10 kV
